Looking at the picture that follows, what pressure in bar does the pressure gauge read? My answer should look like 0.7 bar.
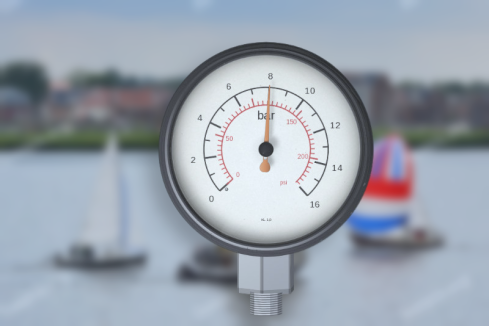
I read 8 bar
